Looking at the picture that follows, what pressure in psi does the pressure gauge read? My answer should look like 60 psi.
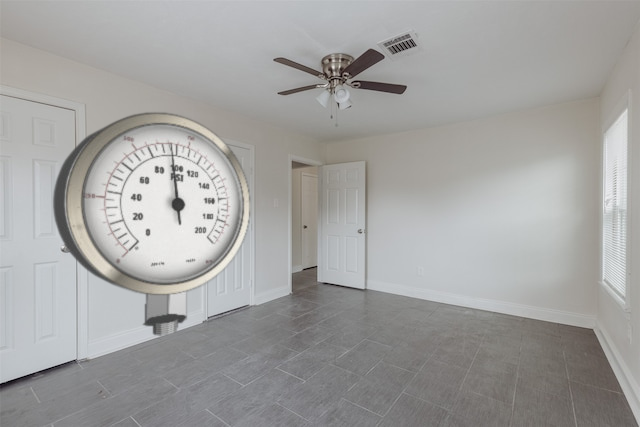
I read 95 psi
